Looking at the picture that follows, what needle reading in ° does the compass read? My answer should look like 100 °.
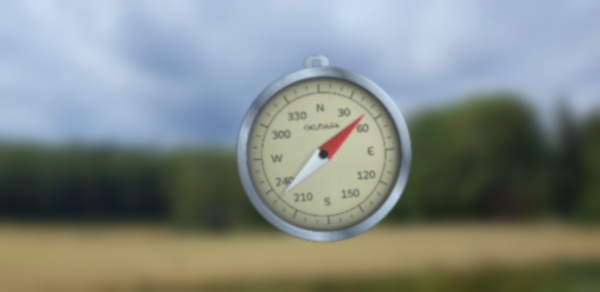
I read 50 °
